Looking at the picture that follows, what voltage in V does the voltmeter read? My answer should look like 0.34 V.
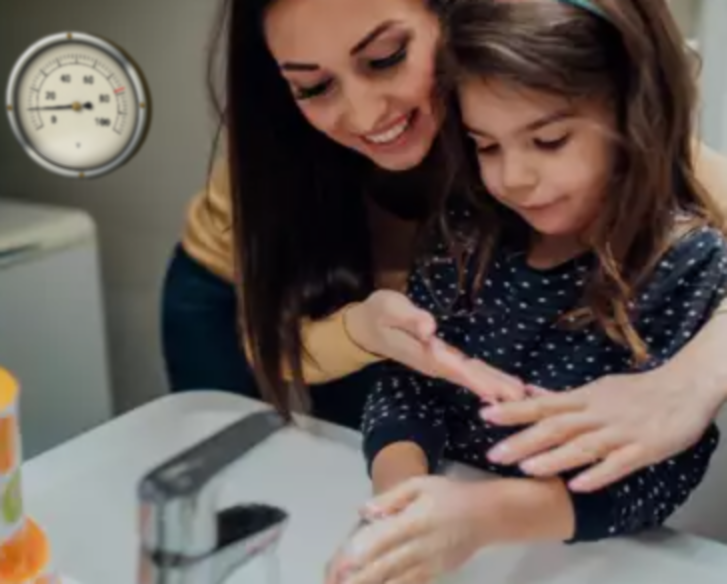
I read 10 V
